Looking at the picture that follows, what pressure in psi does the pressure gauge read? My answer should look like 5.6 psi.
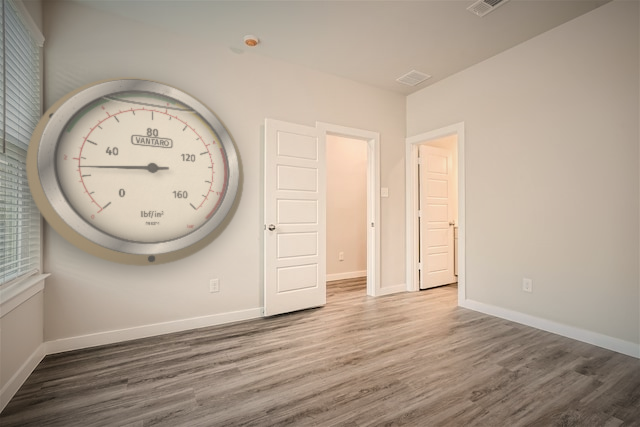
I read 25 psi
